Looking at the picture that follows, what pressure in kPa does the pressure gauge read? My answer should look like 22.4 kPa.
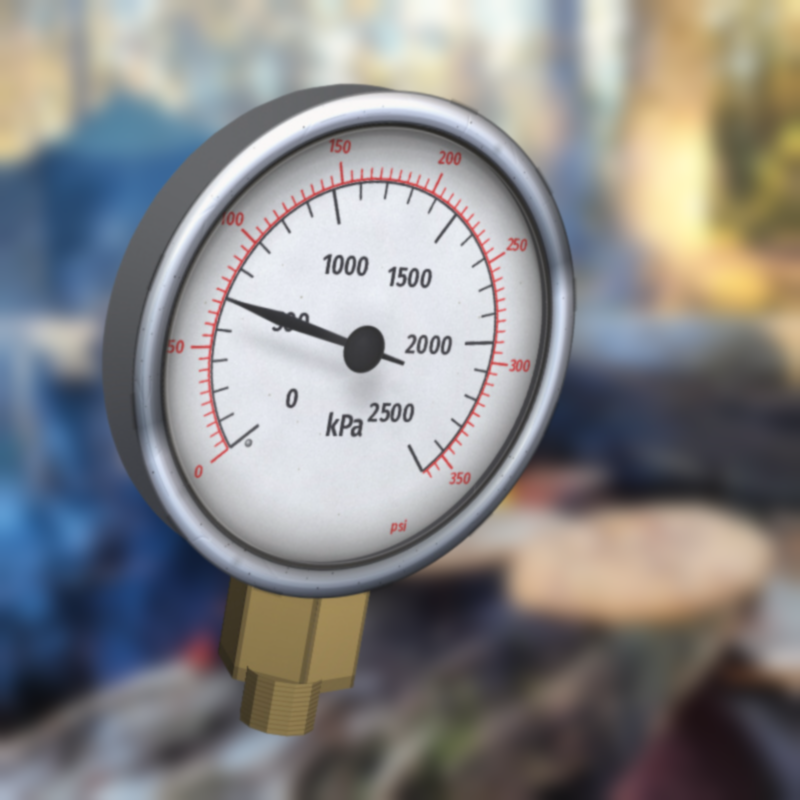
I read 500 kPa
